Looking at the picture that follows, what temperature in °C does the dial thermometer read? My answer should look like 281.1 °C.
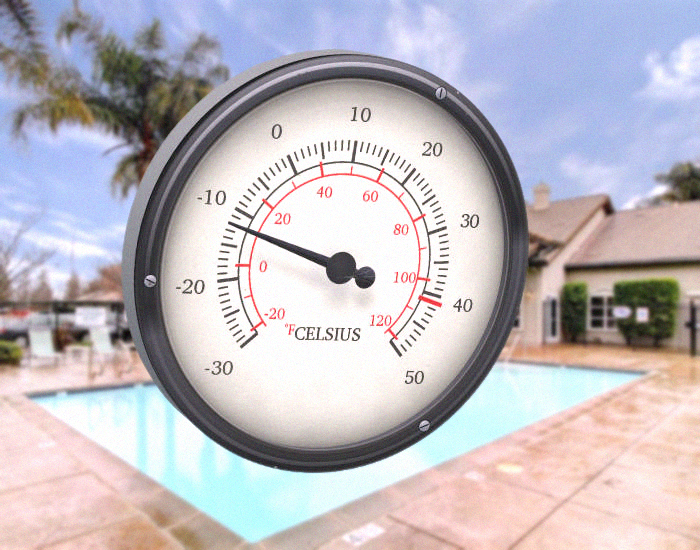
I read -12 °C
